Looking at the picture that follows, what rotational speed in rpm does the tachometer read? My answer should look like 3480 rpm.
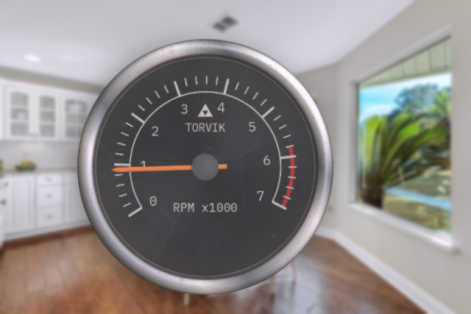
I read 900 rpm
